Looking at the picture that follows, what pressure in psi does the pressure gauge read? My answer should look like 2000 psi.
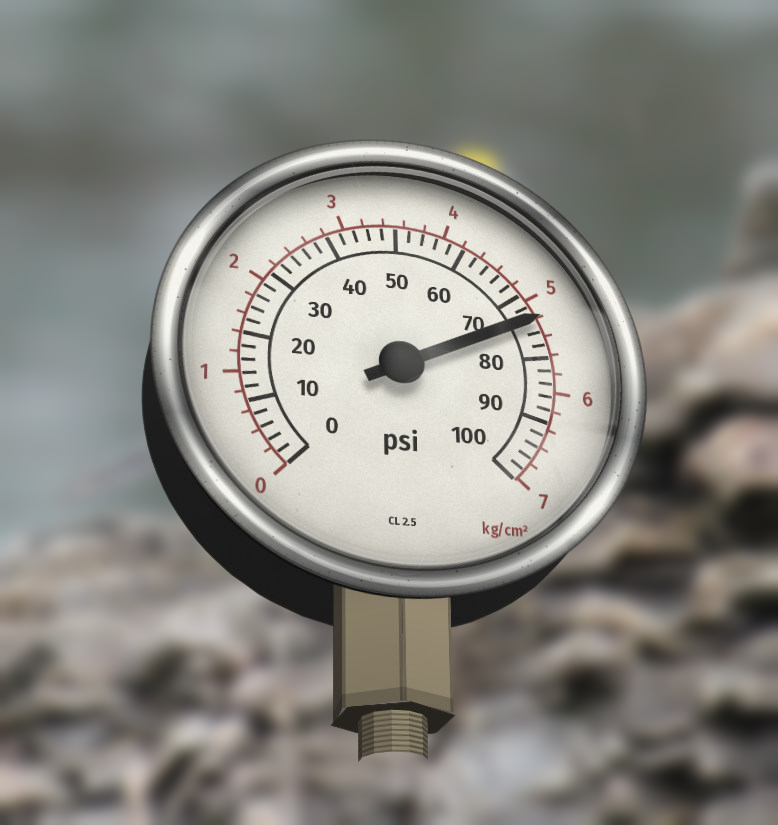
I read 74 psi
